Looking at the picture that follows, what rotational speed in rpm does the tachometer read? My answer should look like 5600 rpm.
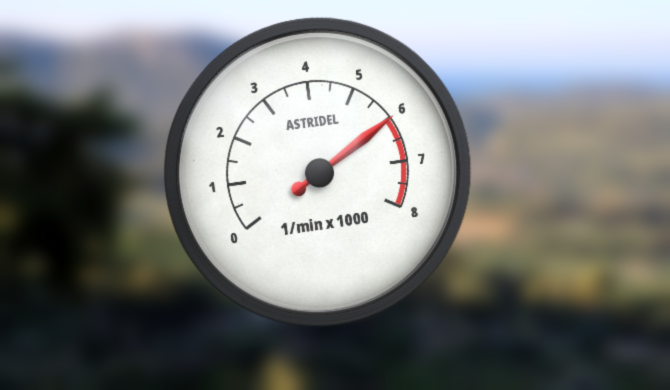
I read 6000 rpm
